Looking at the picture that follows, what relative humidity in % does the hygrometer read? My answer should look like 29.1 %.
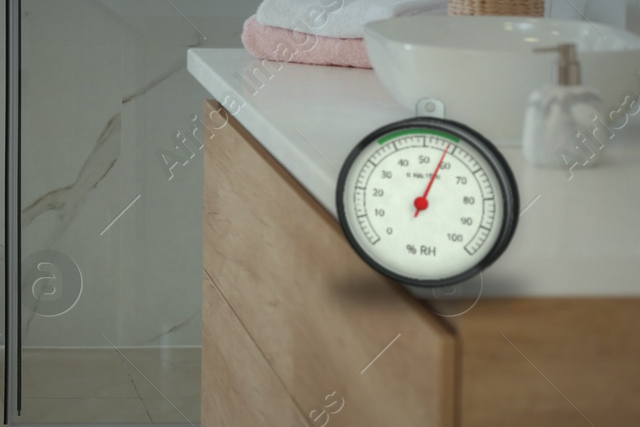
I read 58 %
